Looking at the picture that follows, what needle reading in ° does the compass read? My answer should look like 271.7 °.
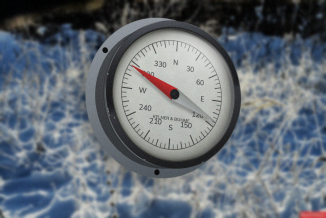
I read 295 °
